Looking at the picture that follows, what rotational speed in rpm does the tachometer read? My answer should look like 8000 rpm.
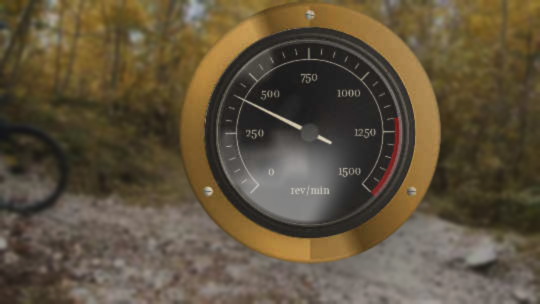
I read 400 rpm
